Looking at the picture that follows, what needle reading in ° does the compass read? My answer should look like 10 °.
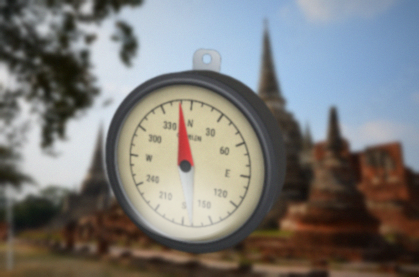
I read 350 °
